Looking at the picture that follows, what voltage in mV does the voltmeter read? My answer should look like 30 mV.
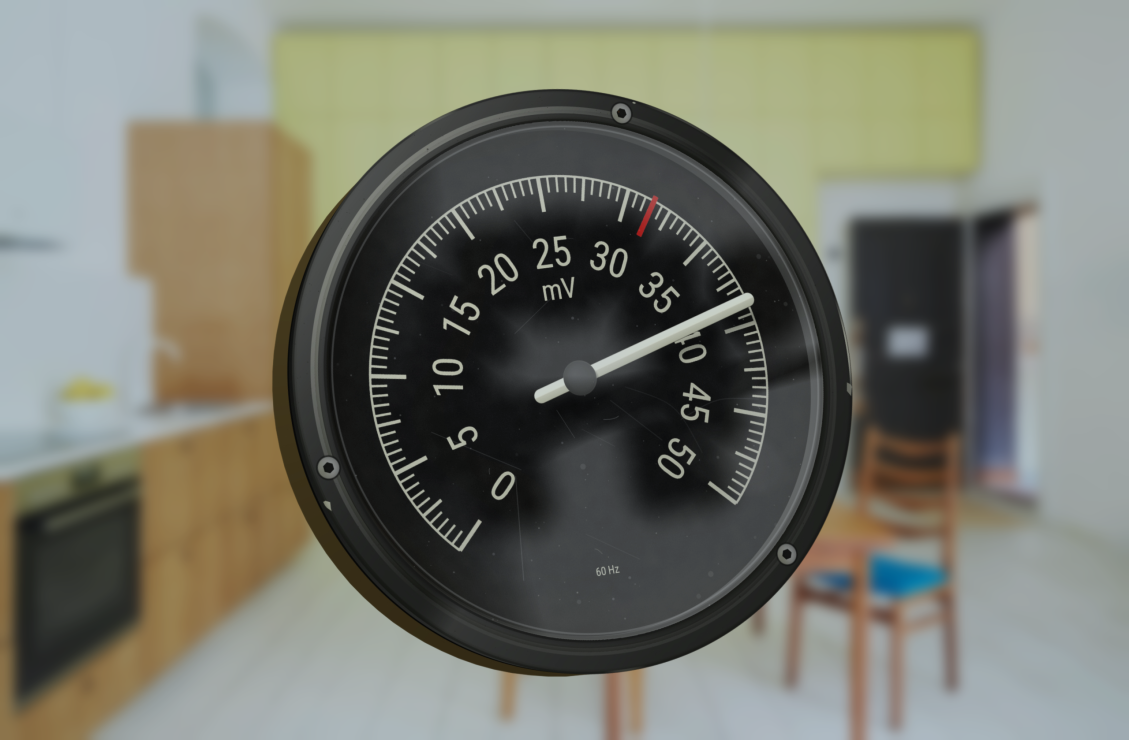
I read 38.75 mV
